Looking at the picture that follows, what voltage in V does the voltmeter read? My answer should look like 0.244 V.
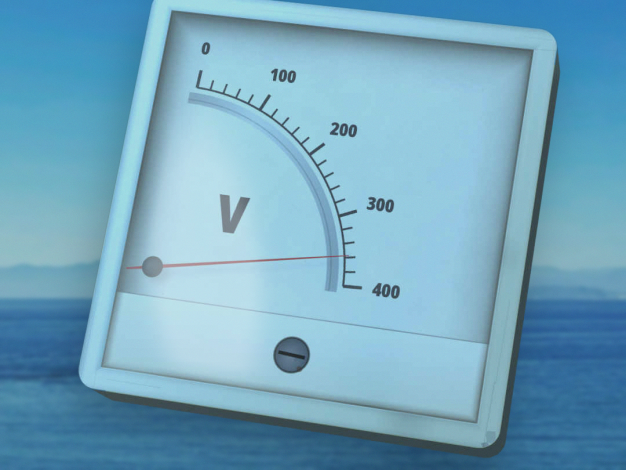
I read 360 V
